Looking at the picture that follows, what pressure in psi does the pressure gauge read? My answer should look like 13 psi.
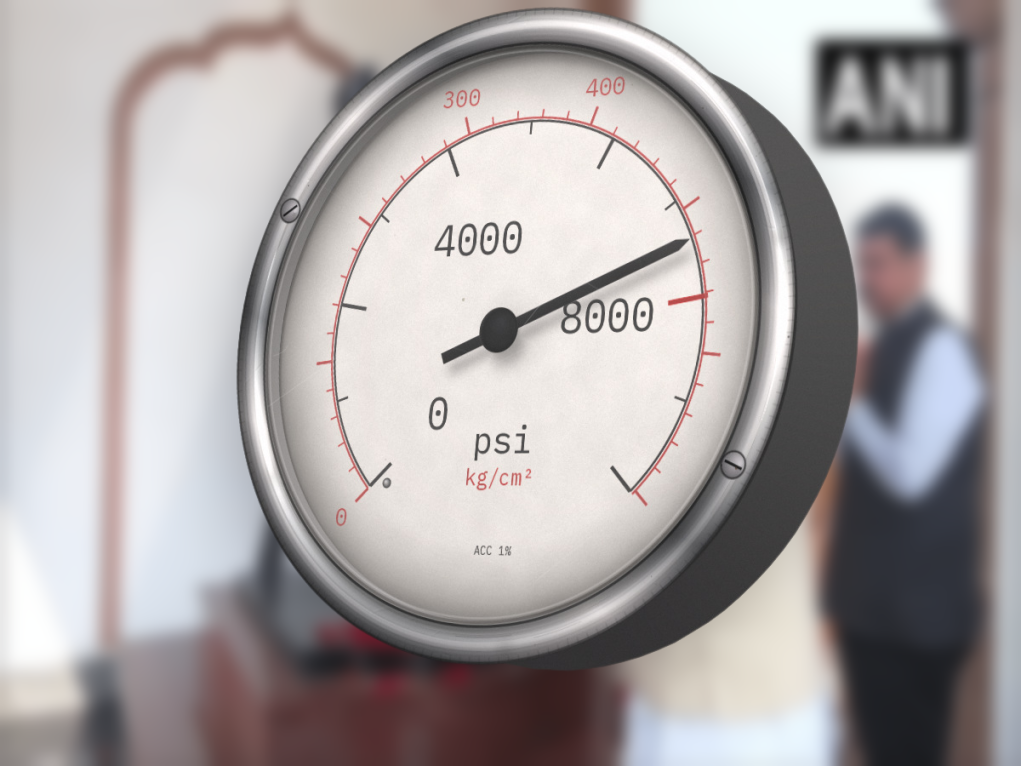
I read 7500 psi
